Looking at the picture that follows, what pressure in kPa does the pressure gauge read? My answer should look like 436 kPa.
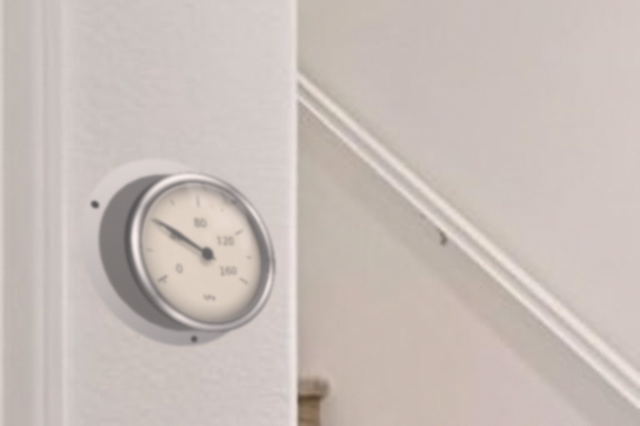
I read 40 kPa
